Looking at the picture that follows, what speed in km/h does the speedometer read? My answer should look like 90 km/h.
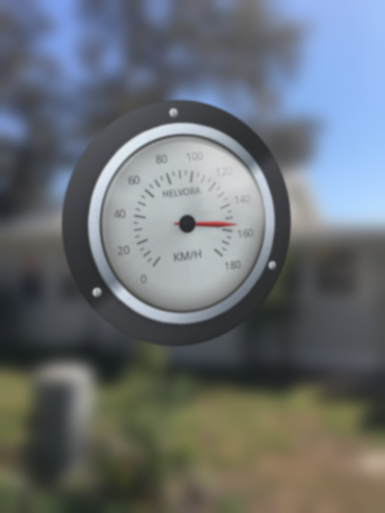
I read 155 km/h
